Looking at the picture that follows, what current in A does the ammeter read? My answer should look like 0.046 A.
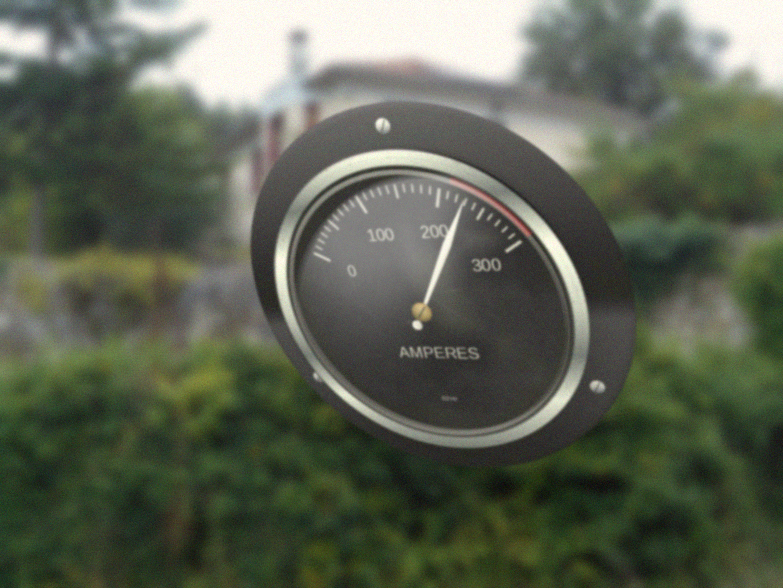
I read 230 A
